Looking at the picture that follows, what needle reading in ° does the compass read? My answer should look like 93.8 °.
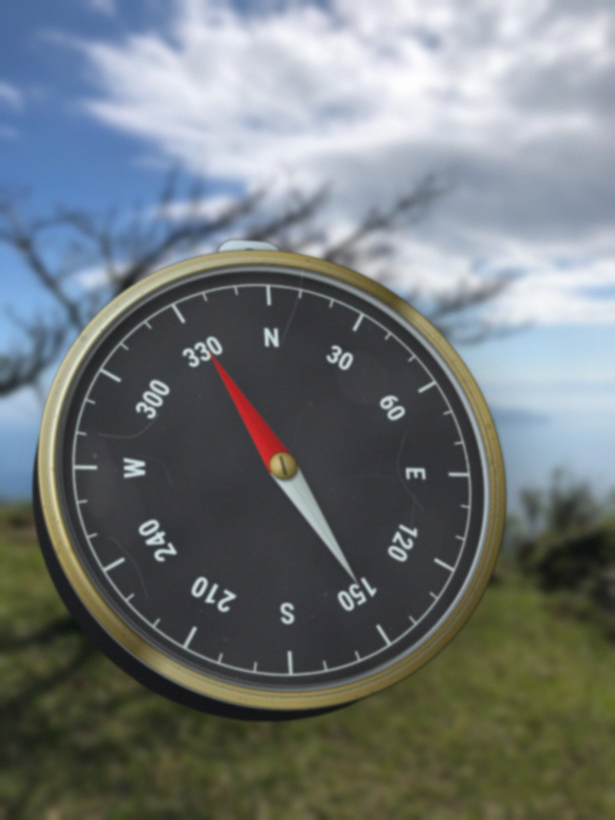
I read 330 °
